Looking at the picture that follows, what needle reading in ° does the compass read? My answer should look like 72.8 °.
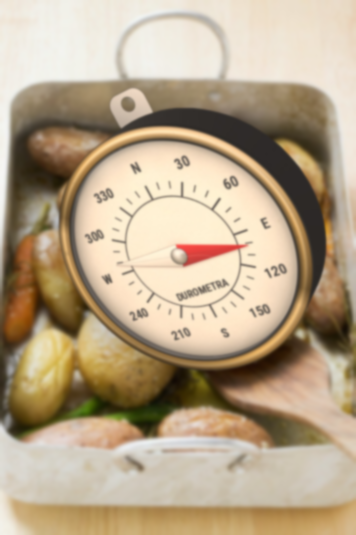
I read 100 °
